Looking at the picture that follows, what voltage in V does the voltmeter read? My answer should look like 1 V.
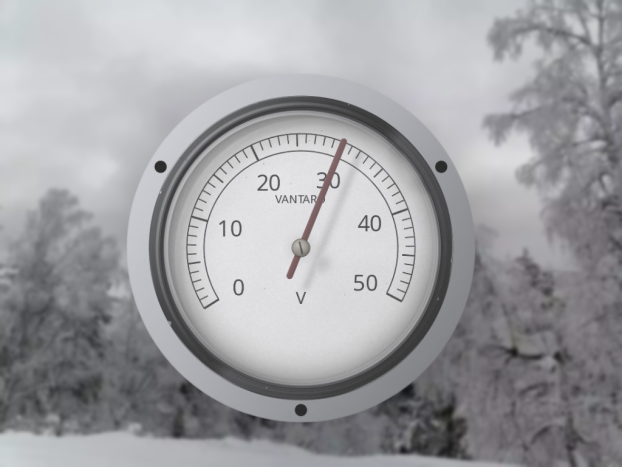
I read 30 V
